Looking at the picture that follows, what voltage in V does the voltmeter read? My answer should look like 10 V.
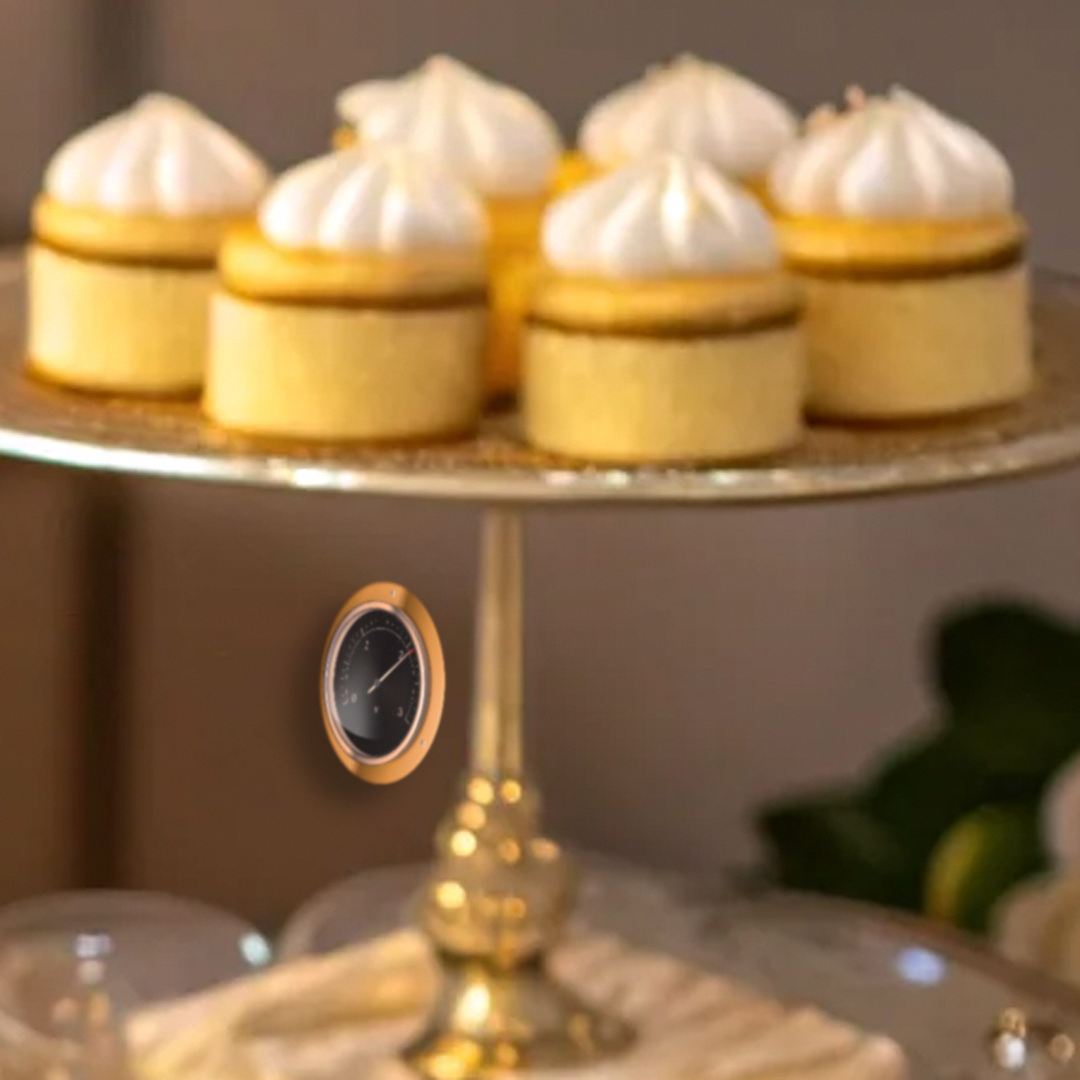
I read 2.1 V
